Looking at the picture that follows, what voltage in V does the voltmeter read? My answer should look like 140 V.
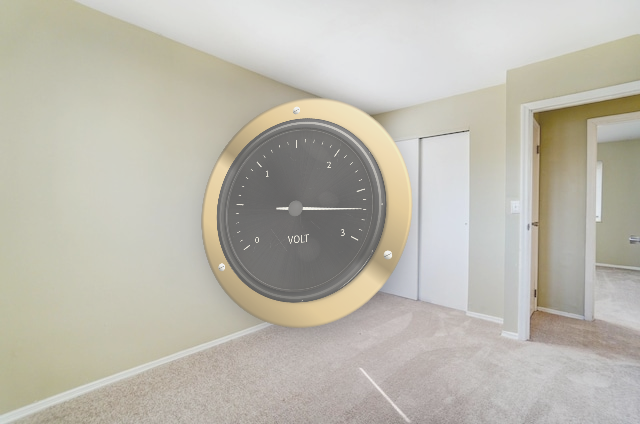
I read 2.7 V
